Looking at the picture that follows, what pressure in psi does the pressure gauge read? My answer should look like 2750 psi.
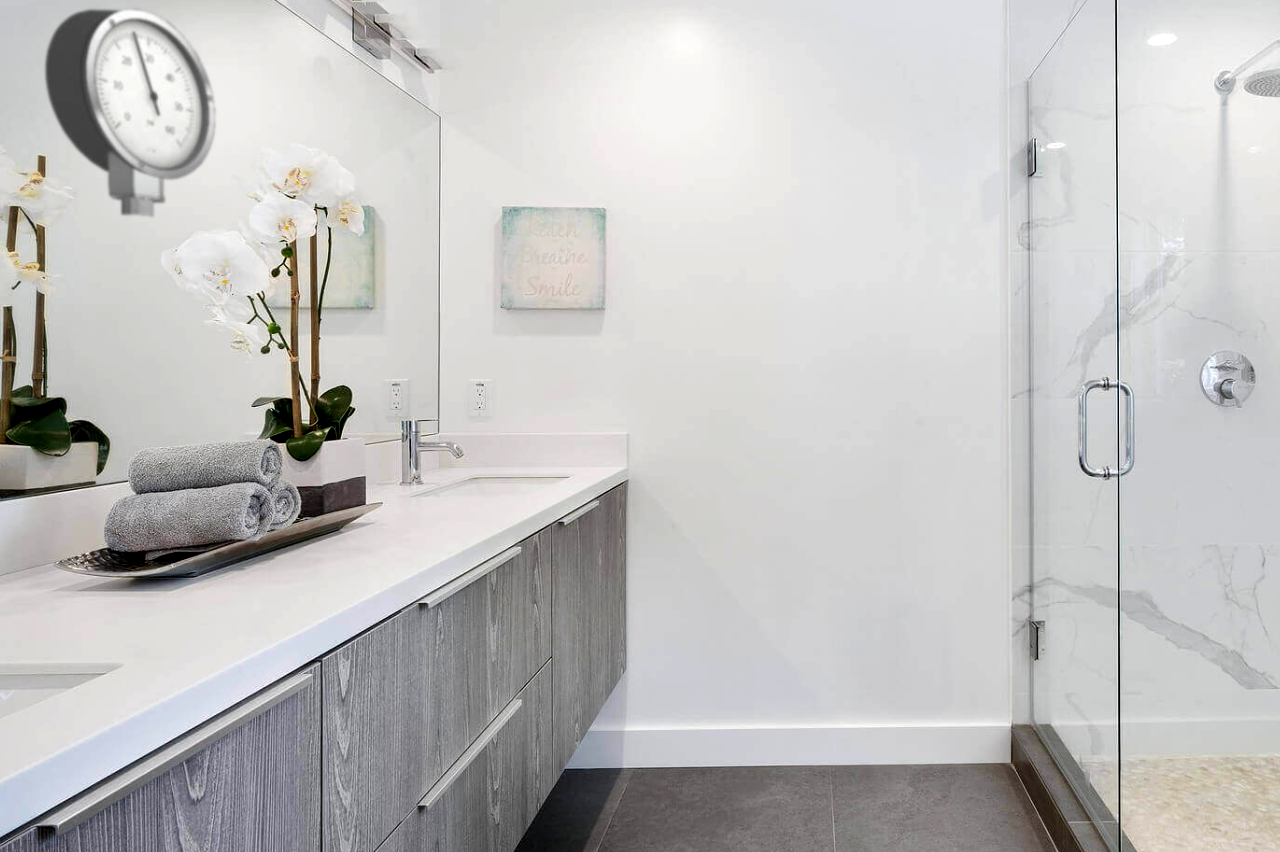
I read 25 psi
